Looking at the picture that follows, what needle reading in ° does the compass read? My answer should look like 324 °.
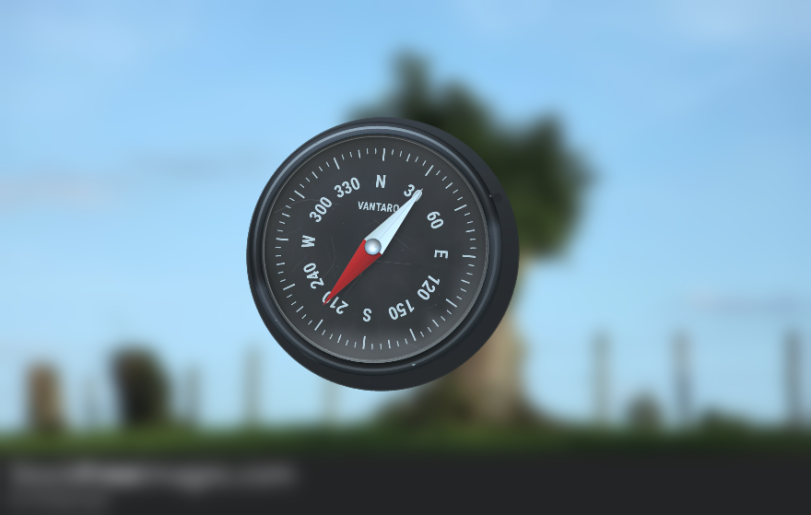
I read 215 °
